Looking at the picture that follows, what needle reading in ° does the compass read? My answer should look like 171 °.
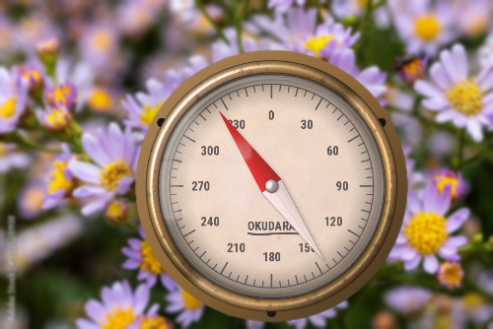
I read 325 °
